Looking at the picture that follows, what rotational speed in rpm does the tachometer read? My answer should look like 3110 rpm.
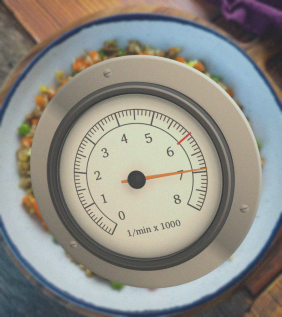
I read 6900 rpm
